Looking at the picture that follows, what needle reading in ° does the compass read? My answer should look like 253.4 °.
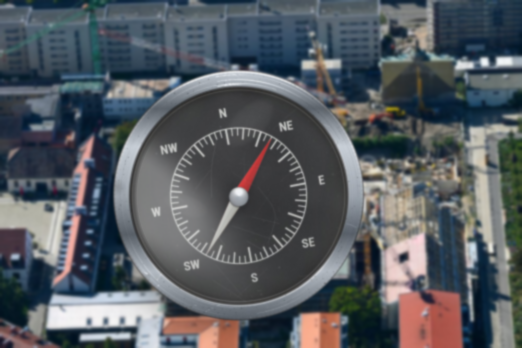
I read 40 °
